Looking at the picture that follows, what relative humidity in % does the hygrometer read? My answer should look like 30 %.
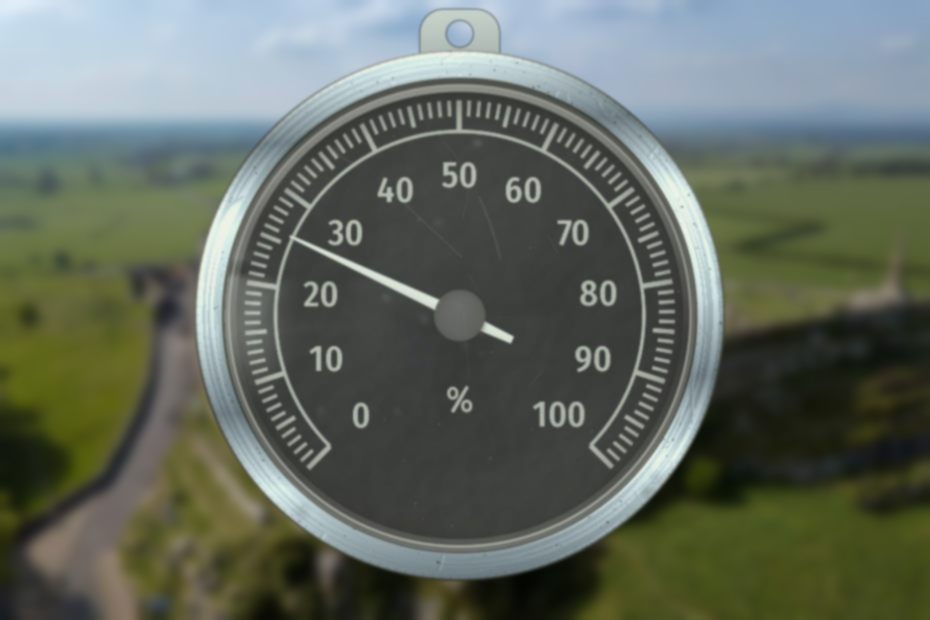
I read 26 %
